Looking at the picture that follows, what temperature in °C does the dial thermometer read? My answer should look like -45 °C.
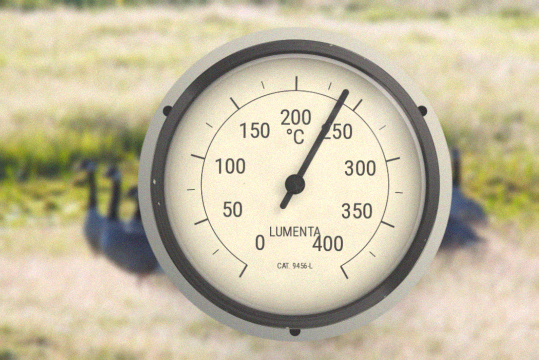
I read 237.5 °C
